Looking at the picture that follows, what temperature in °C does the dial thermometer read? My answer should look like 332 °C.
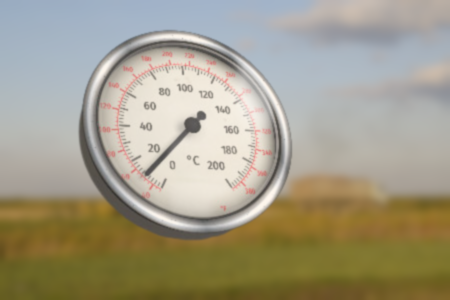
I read 10 °C
